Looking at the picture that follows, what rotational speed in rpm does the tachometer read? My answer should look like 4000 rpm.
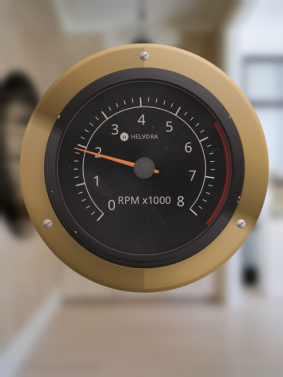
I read 1900 rpm
